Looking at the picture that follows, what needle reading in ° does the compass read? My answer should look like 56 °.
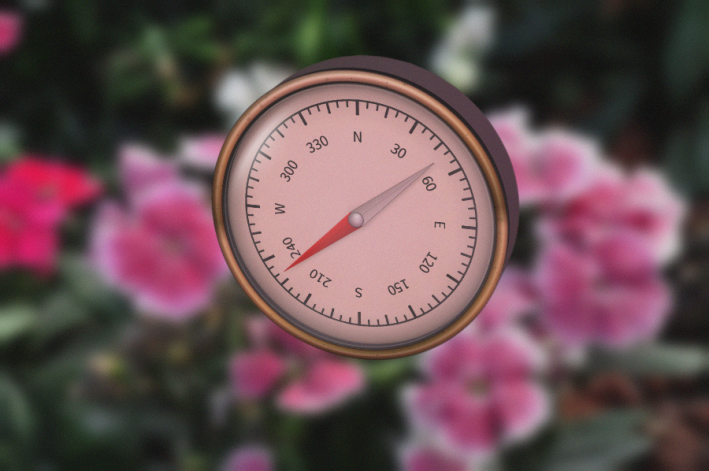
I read 230 °
